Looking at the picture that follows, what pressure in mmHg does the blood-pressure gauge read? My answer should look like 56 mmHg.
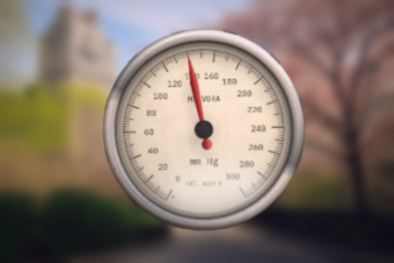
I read 140 mmHg
